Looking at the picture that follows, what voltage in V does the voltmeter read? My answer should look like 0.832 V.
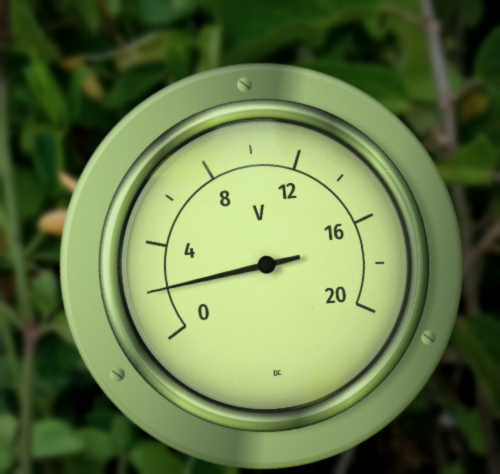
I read 2 V
